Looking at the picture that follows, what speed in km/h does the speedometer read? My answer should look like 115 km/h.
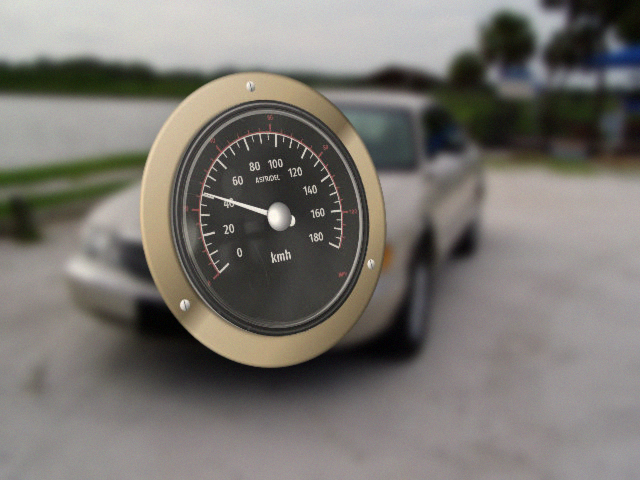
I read 40 km/h
